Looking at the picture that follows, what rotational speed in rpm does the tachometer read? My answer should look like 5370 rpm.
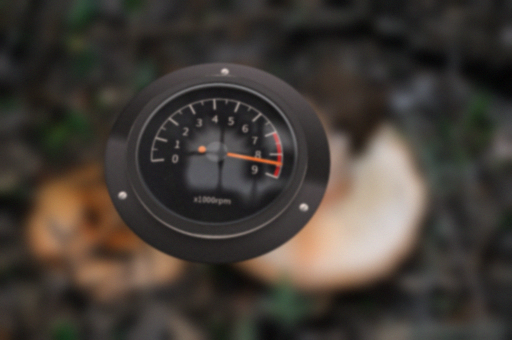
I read 8500 rpm
